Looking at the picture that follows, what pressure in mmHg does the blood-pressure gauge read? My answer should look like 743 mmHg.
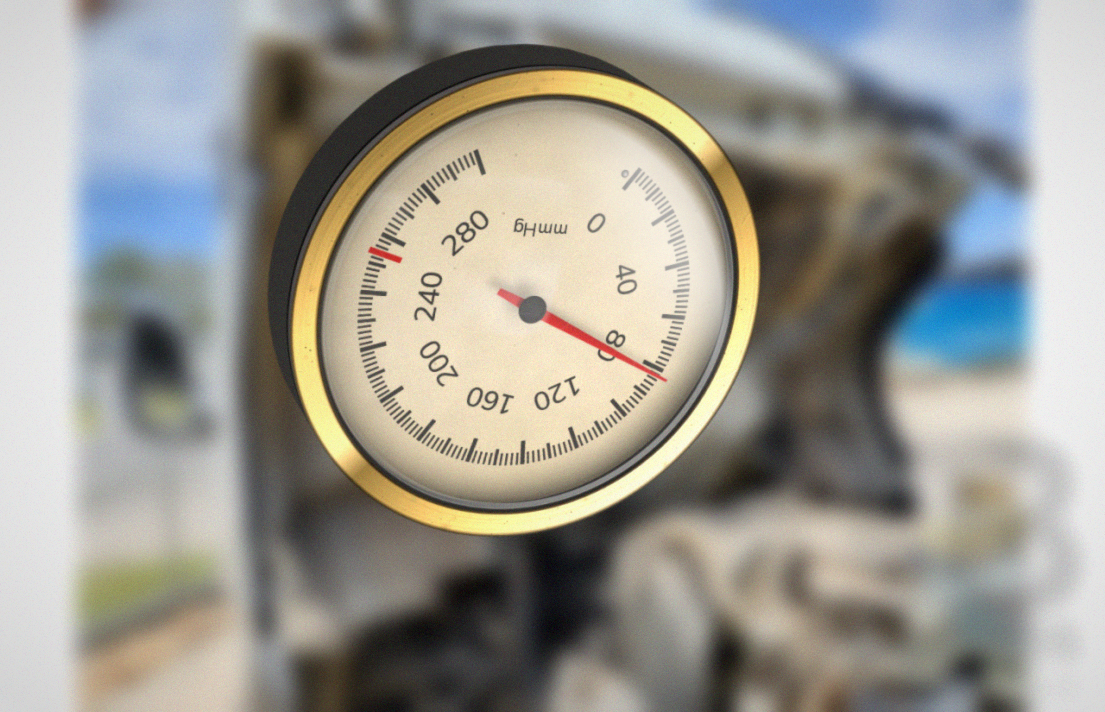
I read 82 mmHg
